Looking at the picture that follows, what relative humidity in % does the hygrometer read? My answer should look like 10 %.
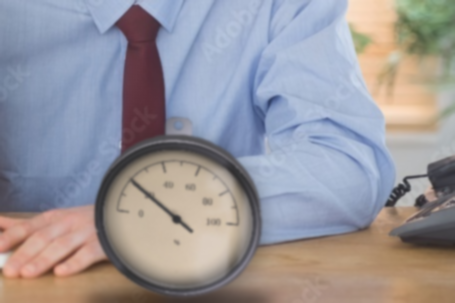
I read 20 %
